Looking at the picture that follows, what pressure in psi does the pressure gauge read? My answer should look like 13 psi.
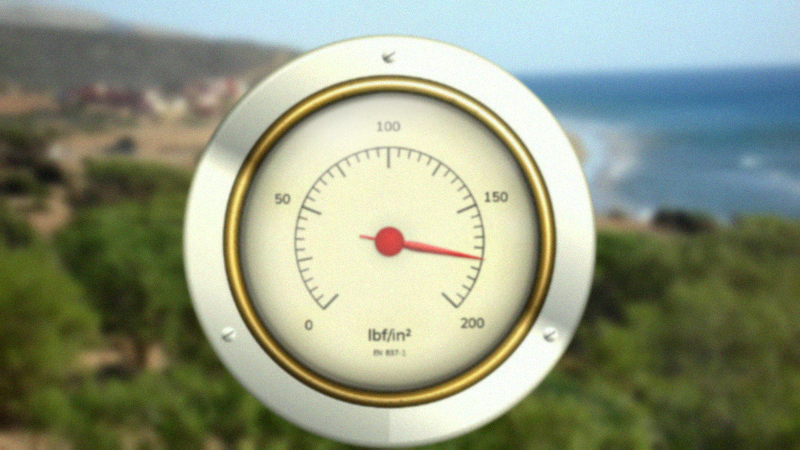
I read 175 psi
